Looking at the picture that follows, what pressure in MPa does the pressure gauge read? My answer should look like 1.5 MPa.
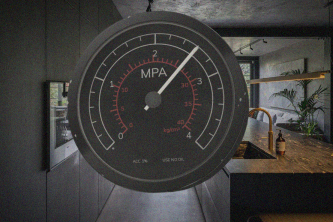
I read 2.6 MPa
